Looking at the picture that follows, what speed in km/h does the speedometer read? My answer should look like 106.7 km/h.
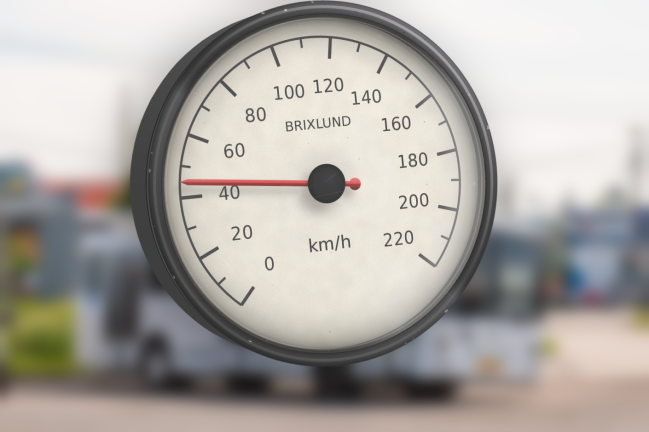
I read 45 km/h
